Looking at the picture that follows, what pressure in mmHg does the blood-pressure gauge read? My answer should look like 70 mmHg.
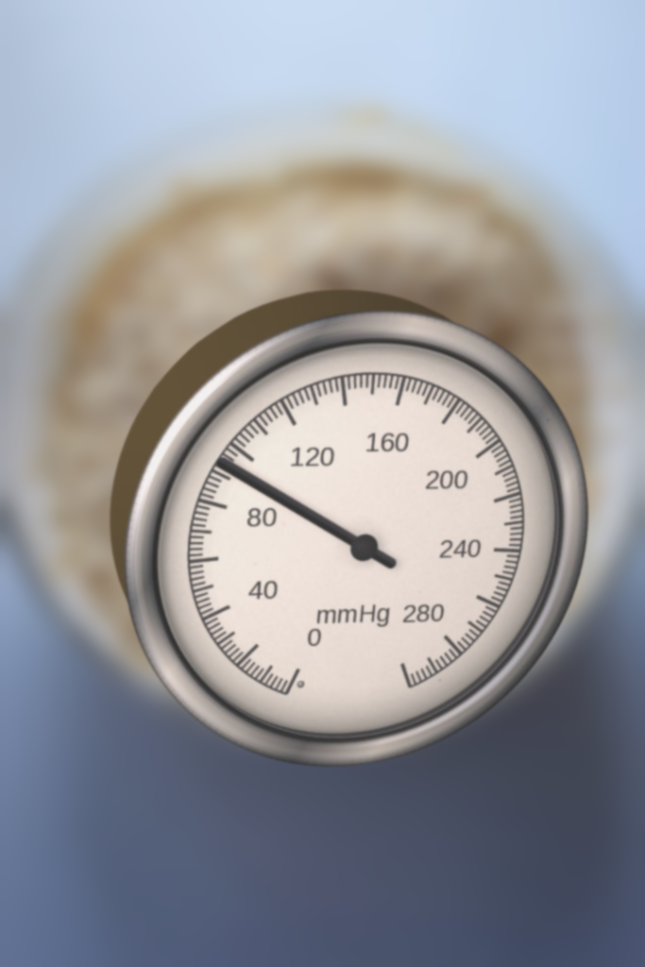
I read 94 mmHg
